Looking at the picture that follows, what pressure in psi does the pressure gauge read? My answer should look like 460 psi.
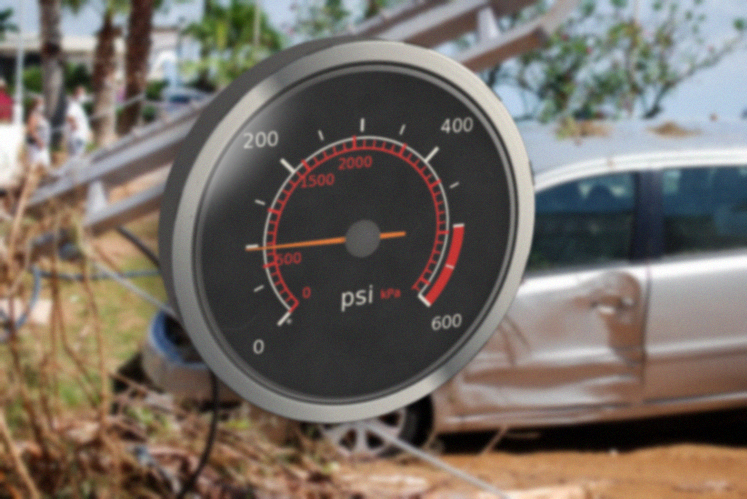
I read 100 psi
